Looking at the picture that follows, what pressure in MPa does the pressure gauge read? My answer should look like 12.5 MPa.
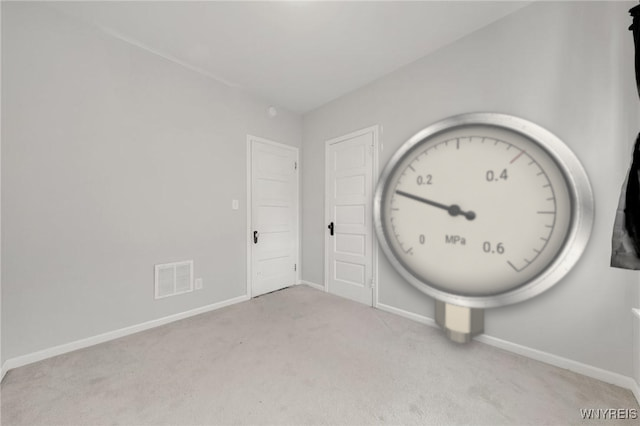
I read 0.14 MPa
